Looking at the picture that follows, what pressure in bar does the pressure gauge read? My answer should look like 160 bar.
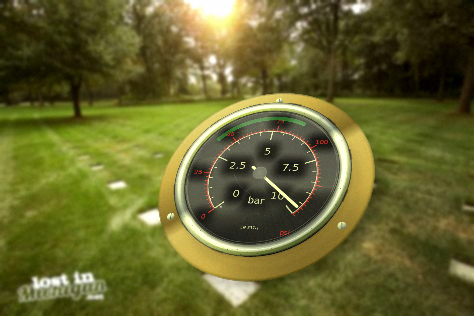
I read 9.75 bar
